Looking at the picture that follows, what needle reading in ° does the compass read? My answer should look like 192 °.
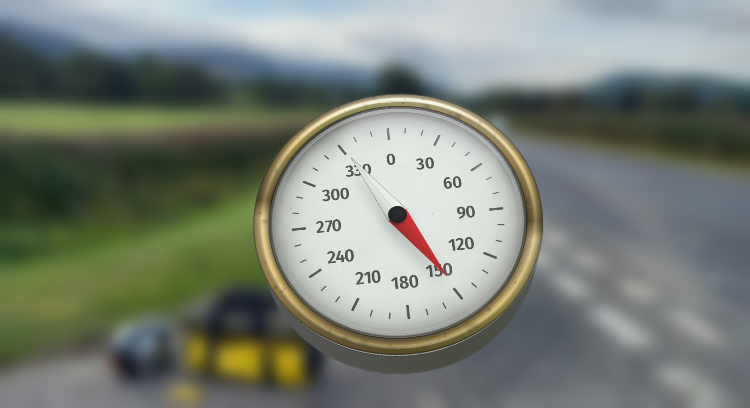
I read 150 °
